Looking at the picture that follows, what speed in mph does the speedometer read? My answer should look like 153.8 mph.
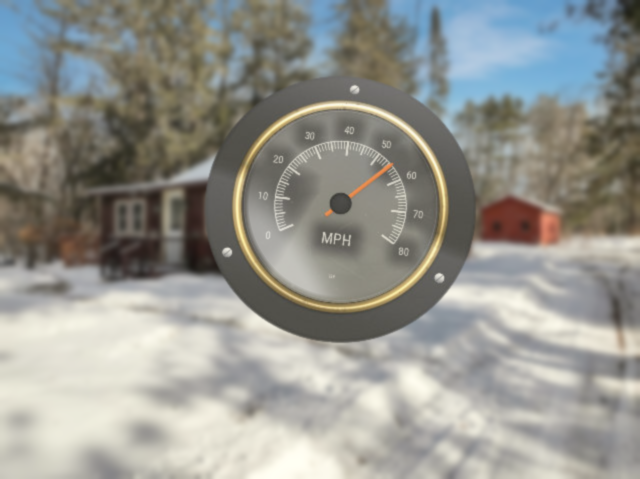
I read 55 mph
